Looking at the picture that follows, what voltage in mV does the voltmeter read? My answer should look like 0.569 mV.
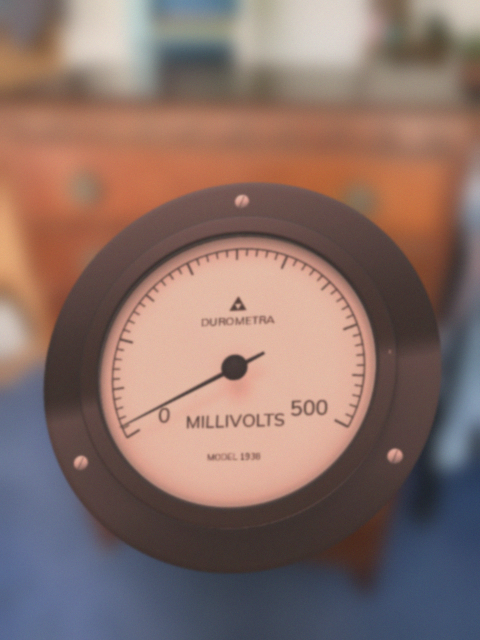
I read 10 mV
